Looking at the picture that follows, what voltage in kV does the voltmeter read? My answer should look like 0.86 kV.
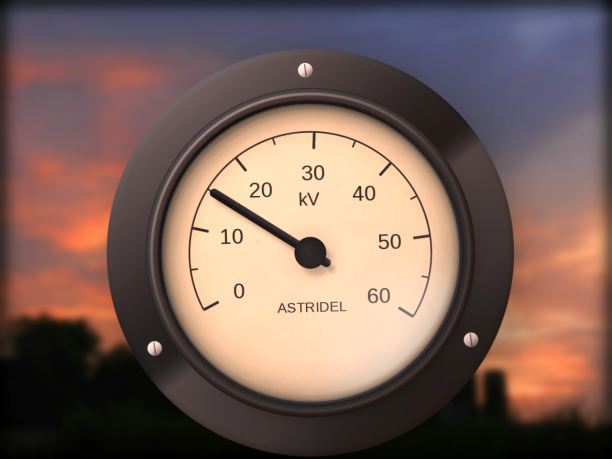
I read 15 kV
